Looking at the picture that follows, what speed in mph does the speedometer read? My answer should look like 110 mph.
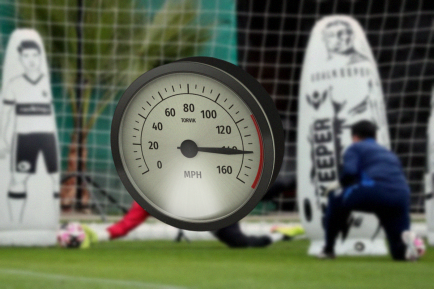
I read 140 mph
